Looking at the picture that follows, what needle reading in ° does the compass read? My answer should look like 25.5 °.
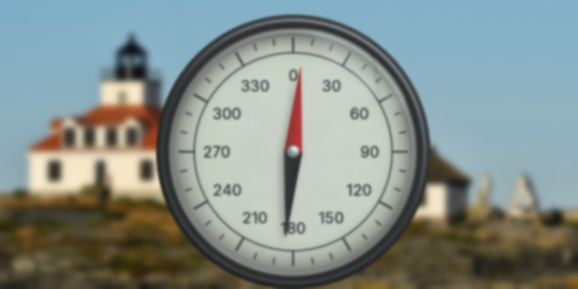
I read 5 °
